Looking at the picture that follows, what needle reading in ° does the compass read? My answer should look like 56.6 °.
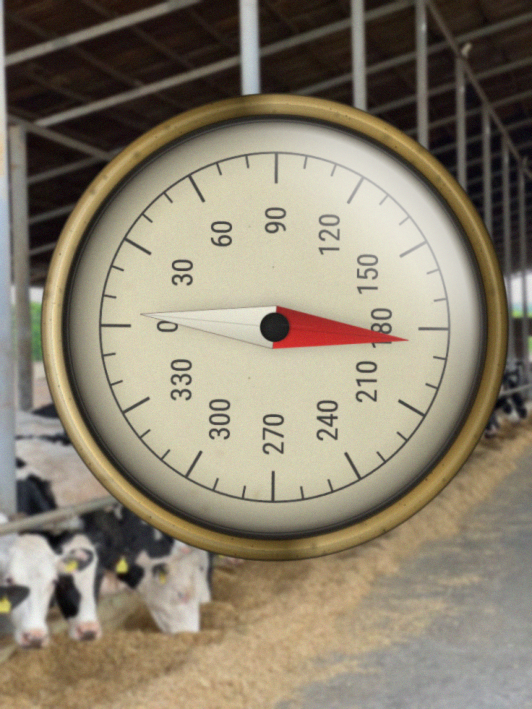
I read 185 °
